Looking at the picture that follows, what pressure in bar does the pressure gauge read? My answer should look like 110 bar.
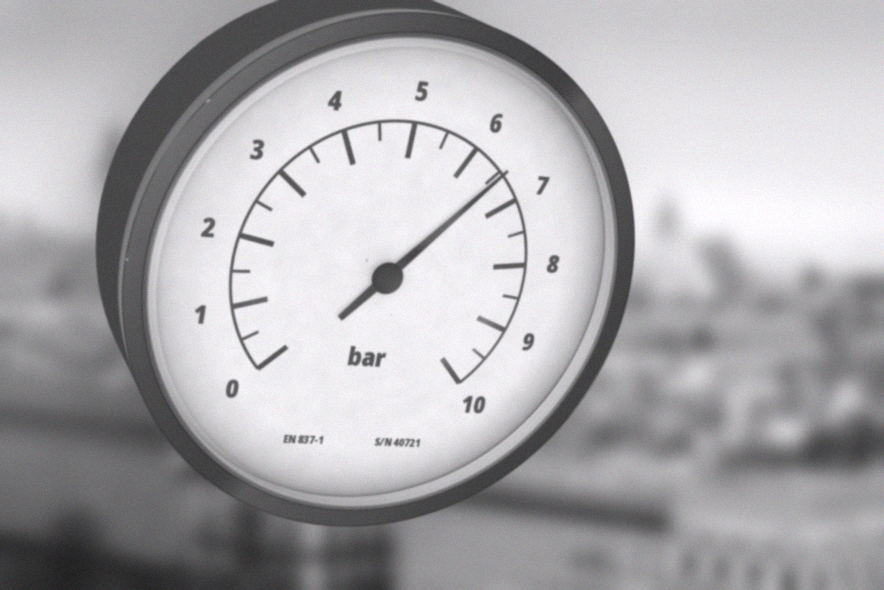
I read 6.5 bar
